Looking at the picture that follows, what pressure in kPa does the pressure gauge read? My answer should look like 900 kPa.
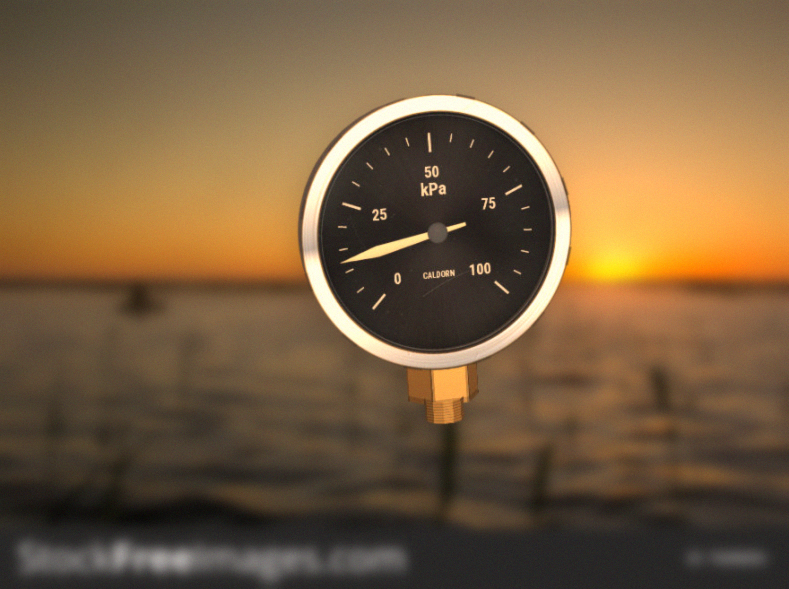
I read 12.5 kPa
